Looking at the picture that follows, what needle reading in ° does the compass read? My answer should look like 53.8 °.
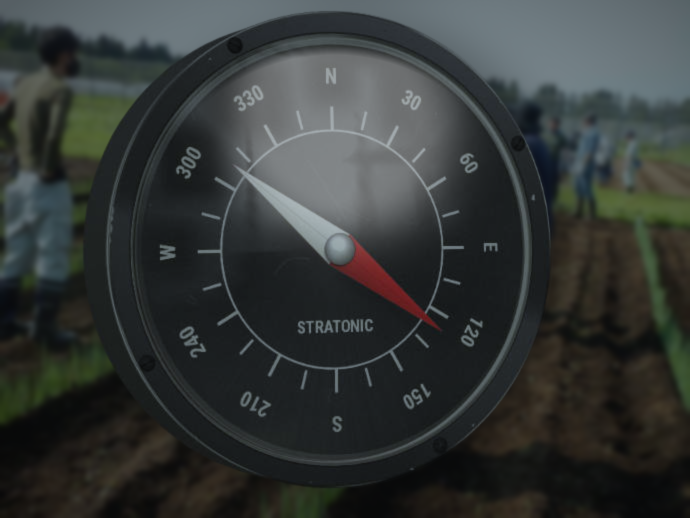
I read 127.5 °
